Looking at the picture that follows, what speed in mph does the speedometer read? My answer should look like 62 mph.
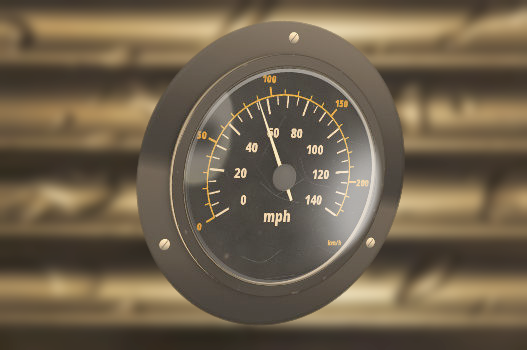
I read 55 mph
